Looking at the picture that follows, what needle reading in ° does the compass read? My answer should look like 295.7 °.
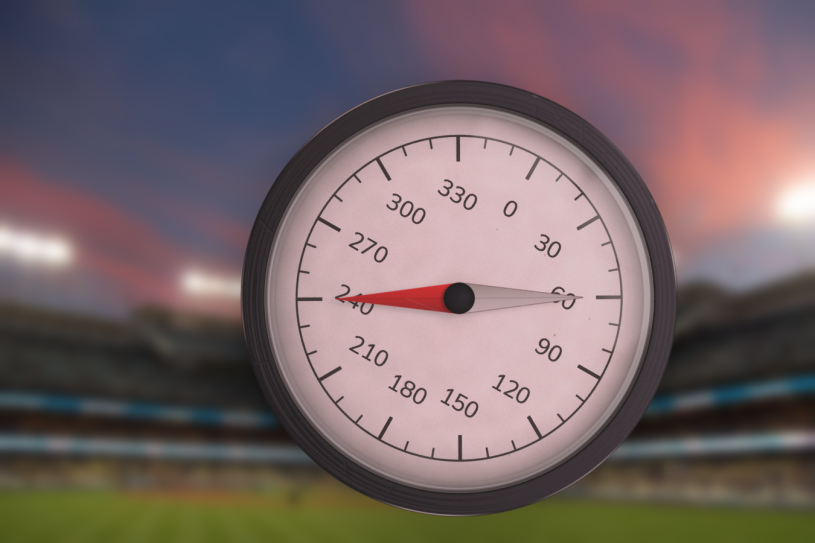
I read 240 °
